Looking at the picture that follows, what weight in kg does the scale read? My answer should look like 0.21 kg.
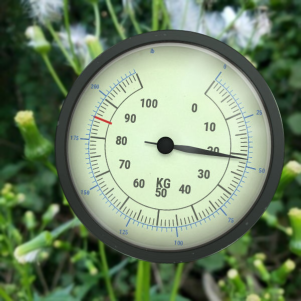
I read 21 kg
